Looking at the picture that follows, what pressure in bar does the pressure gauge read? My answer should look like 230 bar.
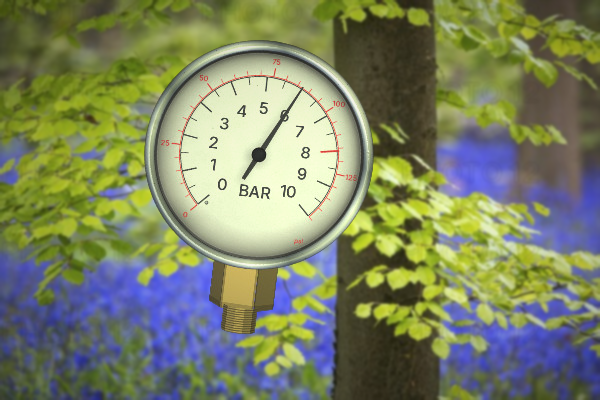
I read 6 bar
